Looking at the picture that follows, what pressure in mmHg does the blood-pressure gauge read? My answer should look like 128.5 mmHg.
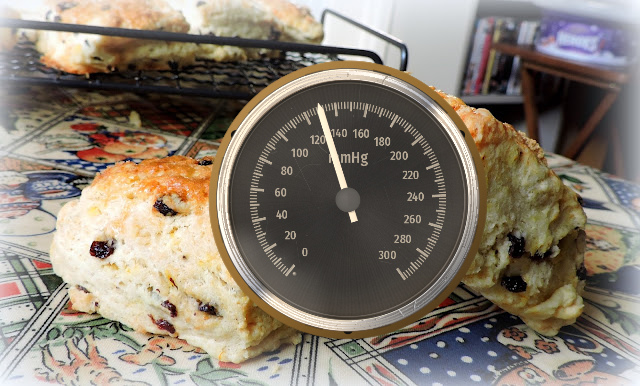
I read 130 mmHg
